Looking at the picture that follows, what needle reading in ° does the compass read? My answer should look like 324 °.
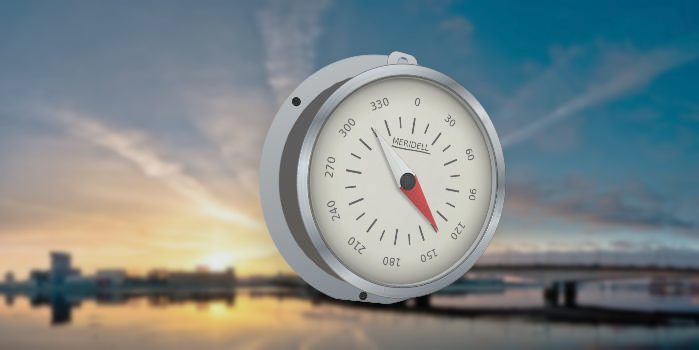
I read 135 °
